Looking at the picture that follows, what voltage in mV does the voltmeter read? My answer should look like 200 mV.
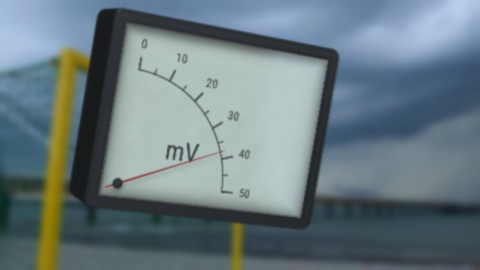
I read 37.5 mV
